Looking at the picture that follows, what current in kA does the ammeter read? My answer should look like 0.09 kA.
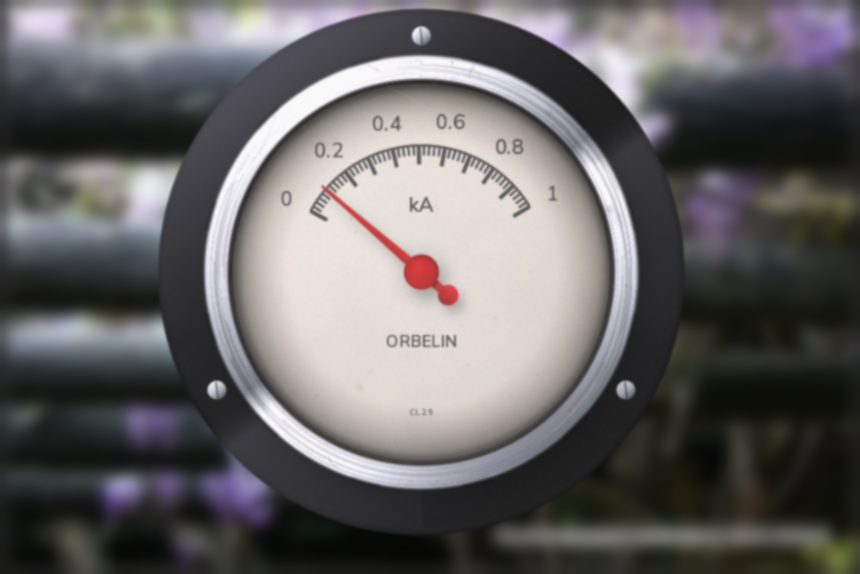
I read 0.1 kA
